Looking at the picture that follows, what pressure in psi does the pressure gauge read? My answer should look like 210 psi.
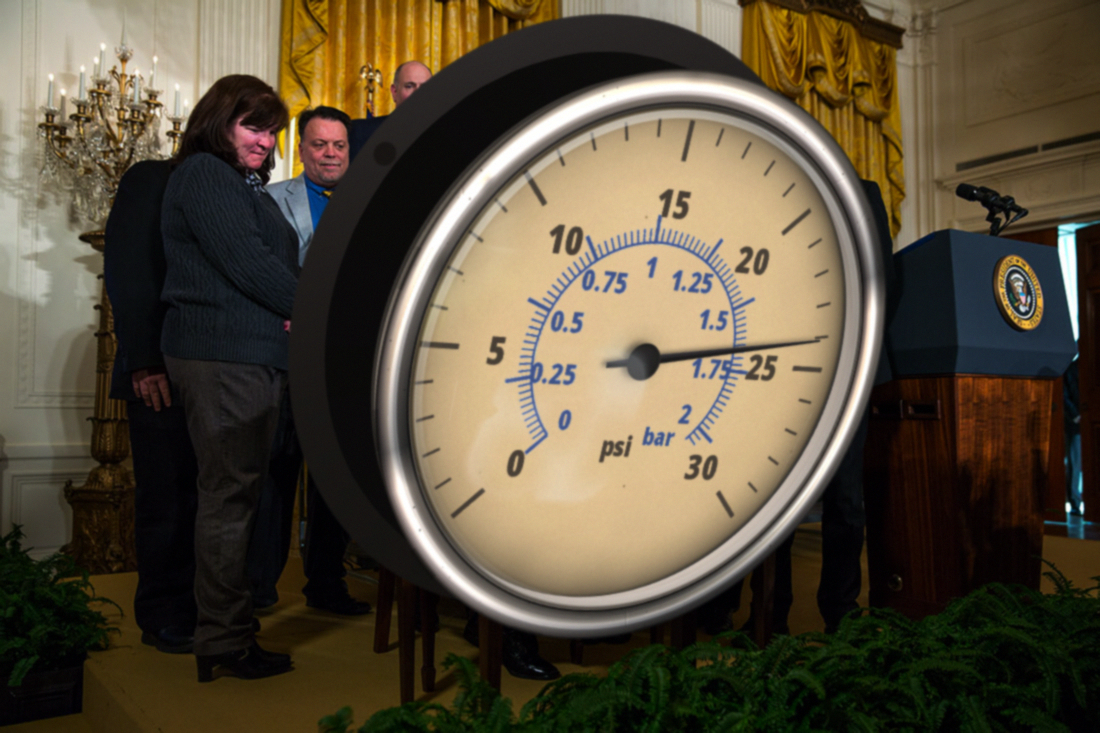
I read 24 psi
